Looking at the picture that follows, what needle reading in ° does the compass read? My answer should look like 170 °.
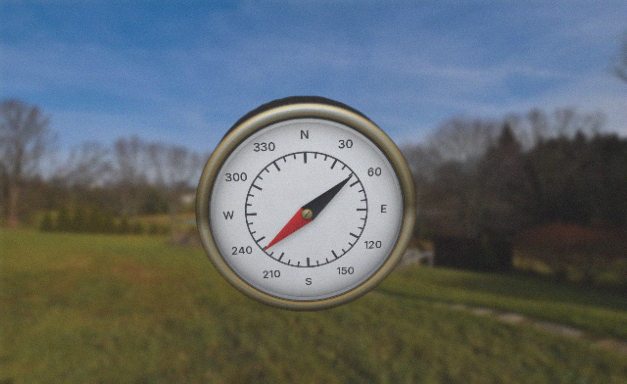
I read 230 °
